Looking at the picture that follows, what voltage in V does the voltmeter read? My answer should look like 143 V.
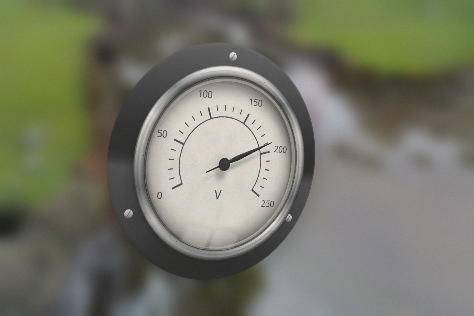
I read 190 V
